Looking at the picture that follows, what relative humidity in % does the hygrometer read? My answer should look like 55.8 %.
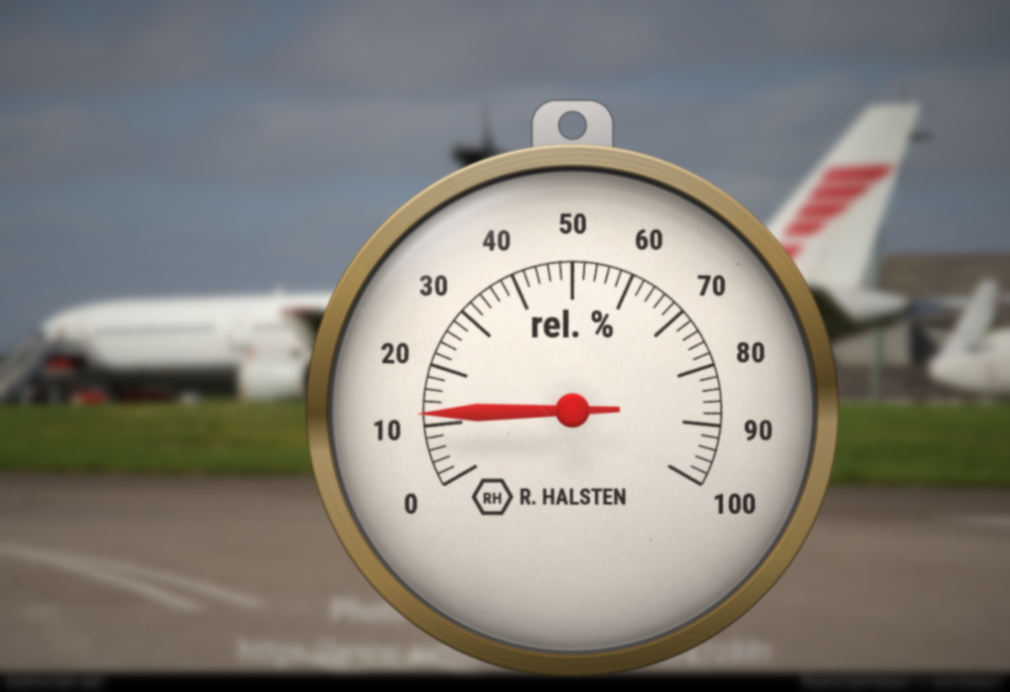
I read 12 %
